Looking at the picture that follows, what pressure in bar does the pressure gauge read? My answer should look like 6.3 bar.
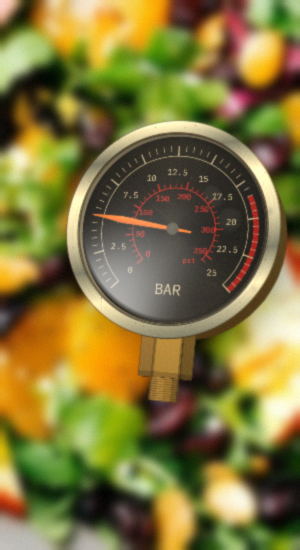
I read 5 bar
